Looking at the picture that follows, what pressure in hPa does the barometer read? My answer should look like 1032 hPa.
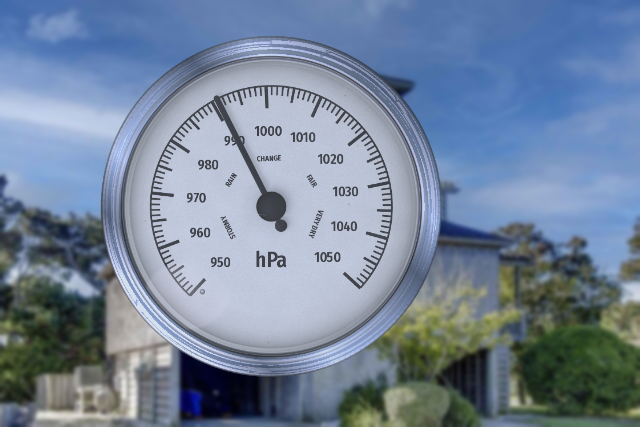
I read 991 hPa
